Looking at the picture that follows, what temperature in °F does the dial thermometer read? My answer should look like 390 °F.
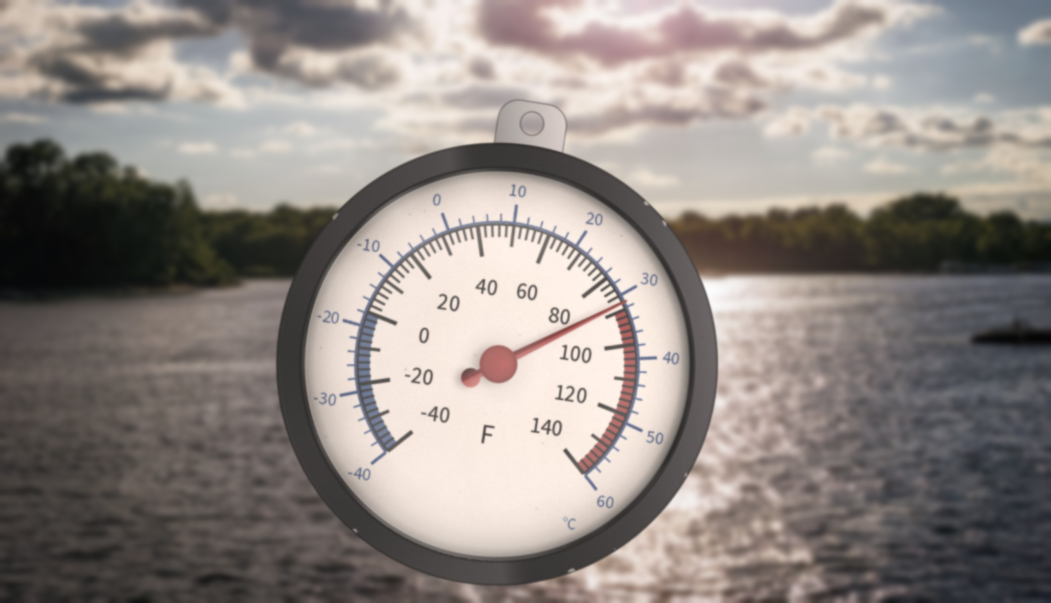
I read 88 °F
